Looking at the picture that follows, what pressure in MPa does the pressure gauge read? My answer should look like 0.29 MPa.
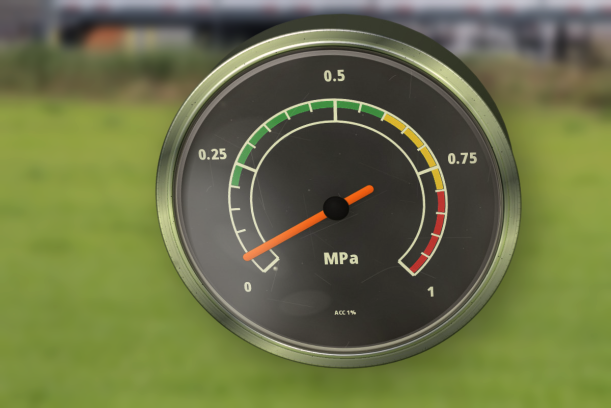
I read 0.05 MPa
